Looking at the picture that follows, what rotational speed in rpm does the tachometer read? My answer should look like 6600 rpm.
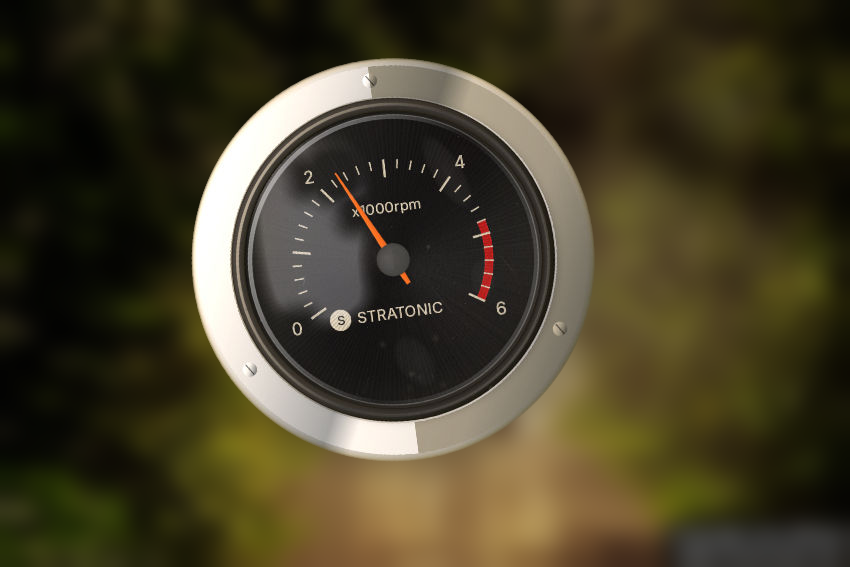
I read 2300 rpm
